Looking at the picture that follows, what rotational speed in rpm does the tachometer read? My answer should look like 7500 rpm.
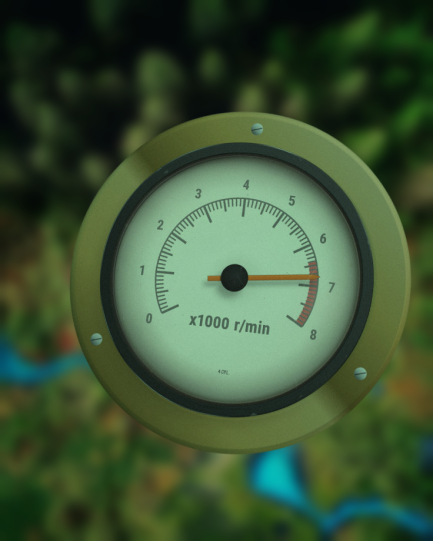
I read 6800 rpm
